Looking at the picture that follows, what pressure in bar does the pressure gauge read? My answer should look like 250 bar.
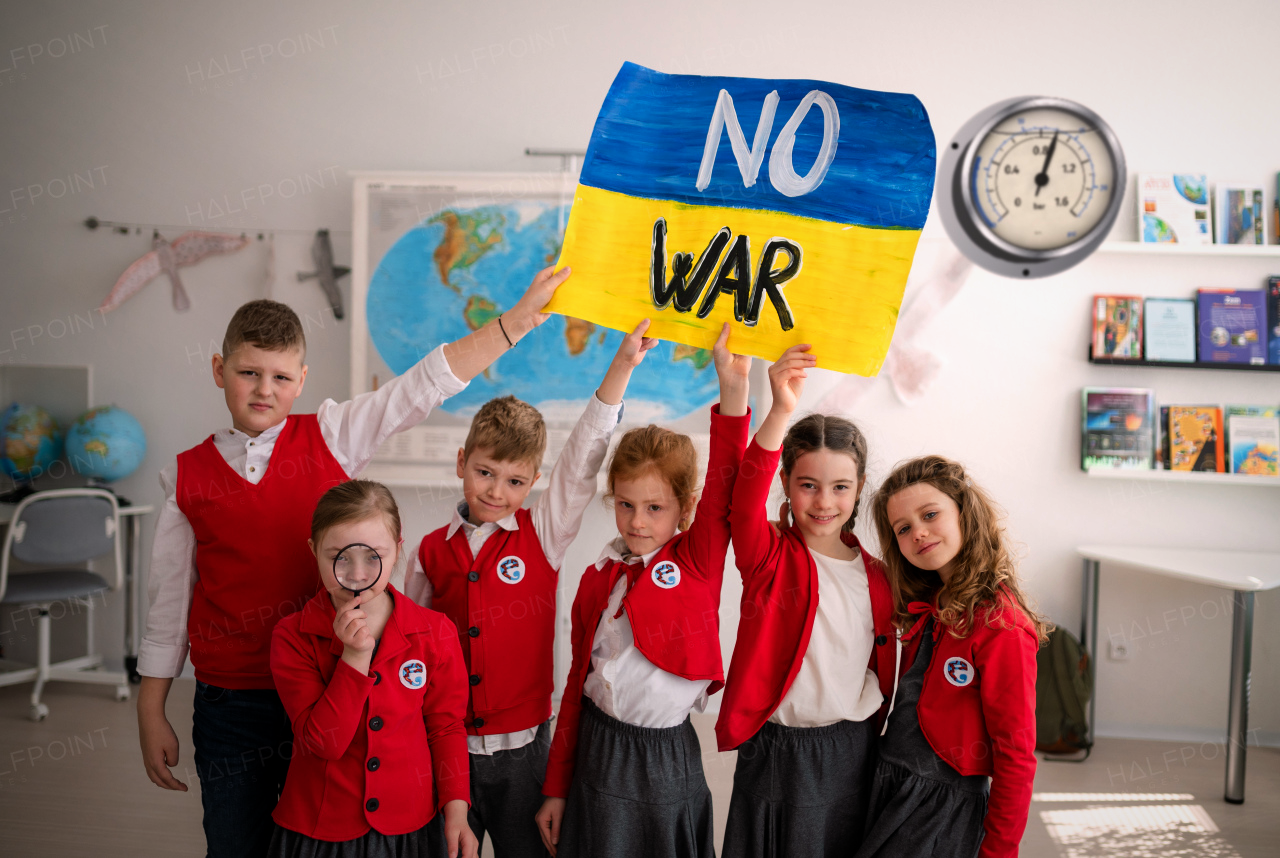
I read 0.9 bar
